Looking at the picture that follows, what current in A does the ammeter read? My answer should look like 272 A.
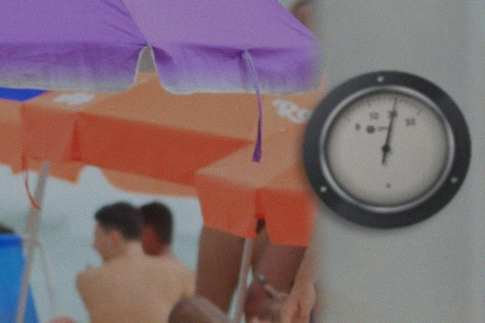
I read 20 A
